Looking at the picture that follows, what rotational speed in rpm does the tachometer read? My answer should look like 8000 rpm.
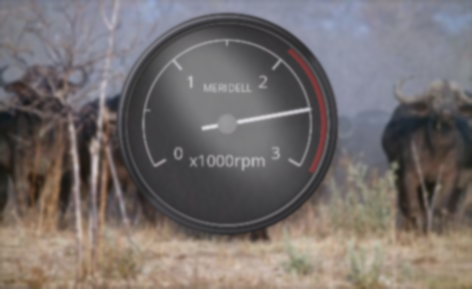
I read 2500 rpm
